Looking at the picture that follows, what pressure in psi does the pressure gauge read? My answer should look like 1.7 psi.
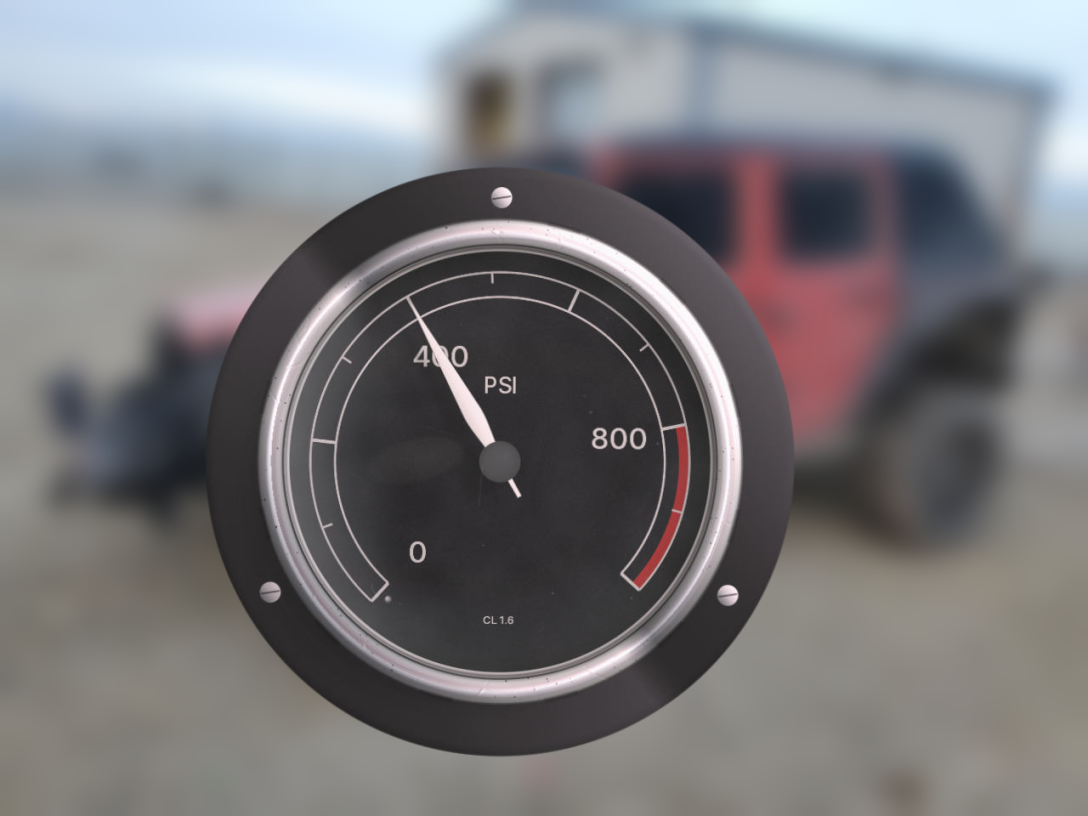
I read 400 psi
